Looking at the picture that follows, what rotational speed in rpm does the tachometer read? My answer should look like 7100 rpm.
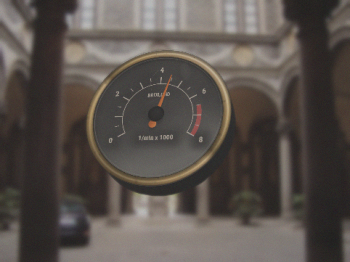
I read 4500 rpm
